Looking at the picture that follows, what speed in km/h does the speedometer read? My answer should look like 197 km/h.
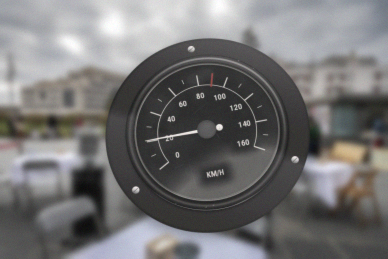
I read 20 km/h
